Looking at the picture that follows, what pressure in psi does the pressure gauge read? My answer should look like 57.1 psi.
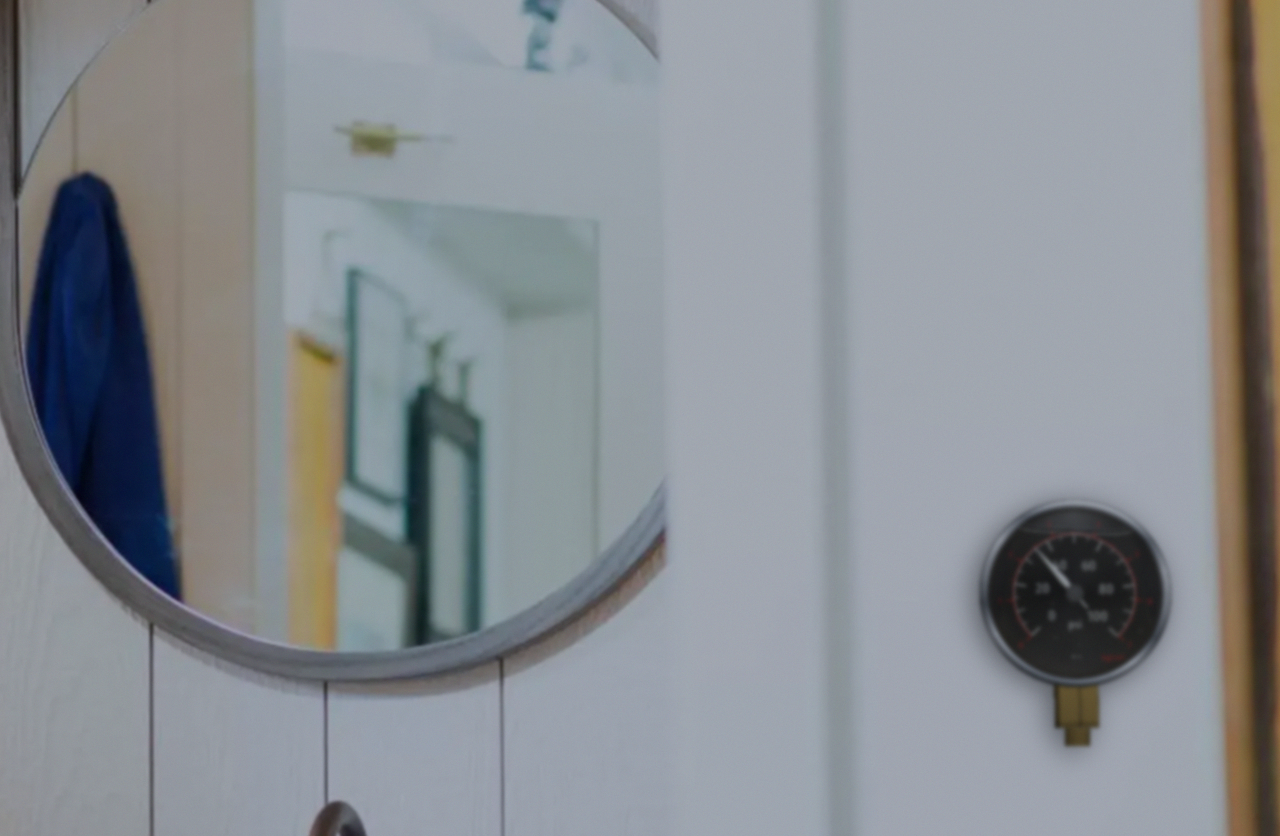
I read 35 psi
